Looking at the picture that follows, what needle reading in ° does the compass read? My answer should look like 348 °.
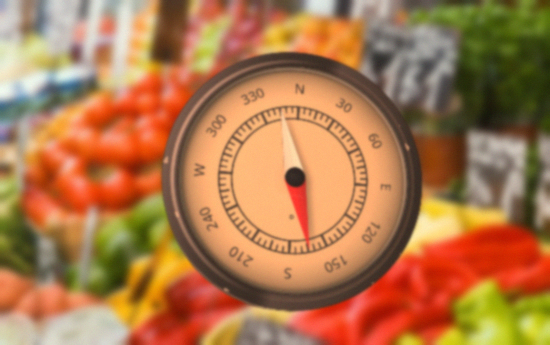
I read 165 °
